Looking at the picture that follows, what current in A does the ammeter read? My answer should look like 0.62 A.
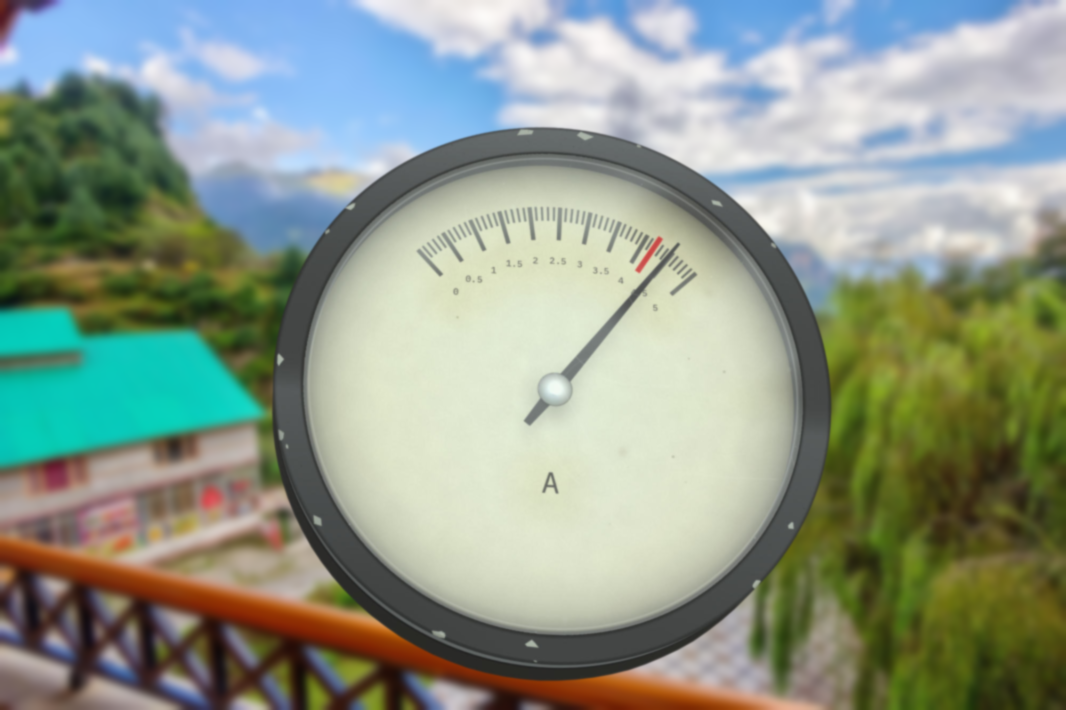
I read 4.5 A
